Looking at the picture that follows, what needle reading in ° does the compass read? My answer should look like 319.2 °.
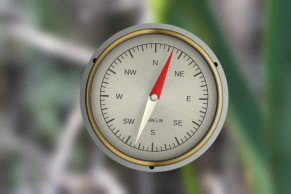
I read 20 °
